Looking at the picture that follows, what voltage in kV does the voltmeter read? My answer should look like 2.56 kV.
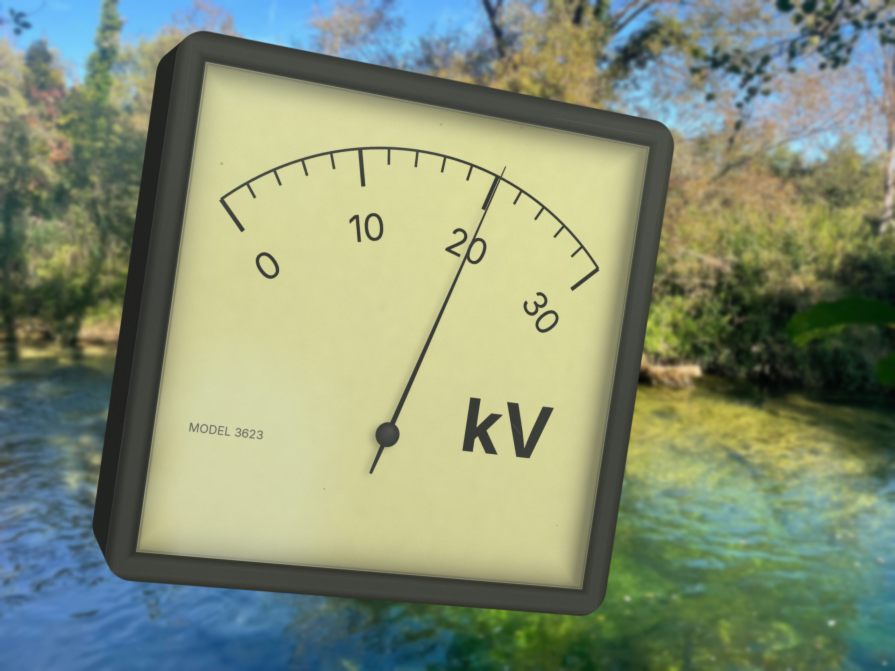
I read 20 kV
